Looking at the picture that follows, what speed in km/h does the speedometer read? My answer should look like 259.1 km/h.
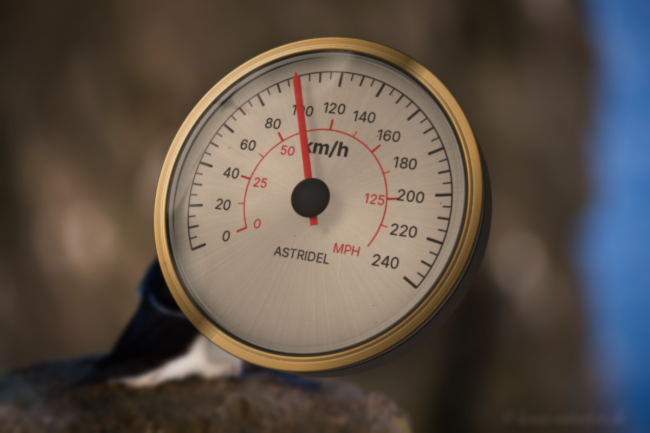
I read 100 km/h
